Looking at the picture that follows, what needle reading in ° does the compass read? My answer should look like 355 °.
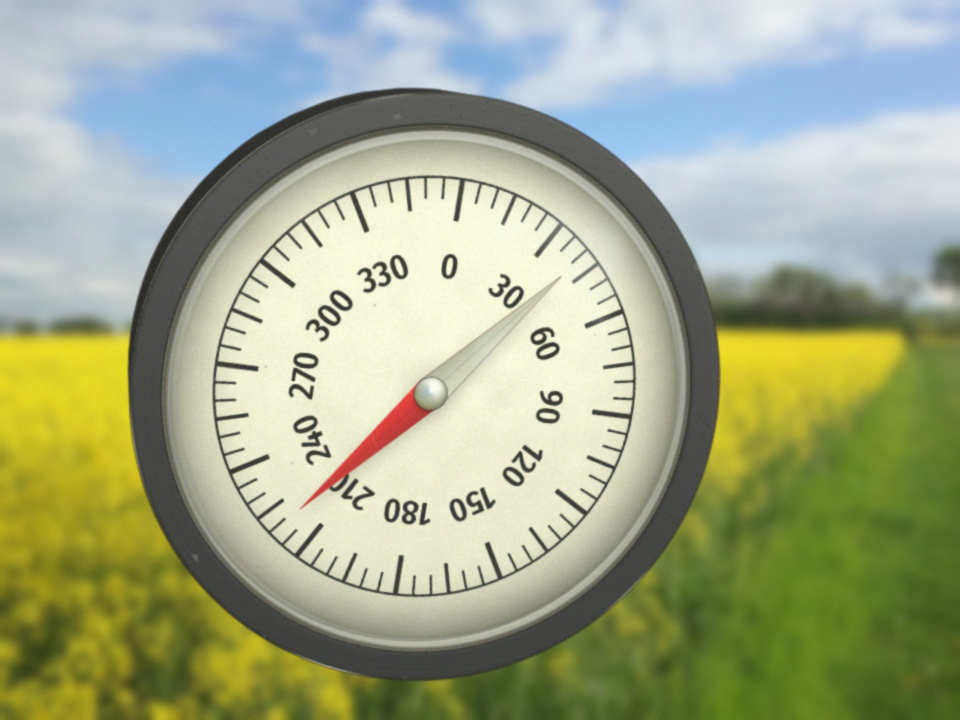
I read 220 °
